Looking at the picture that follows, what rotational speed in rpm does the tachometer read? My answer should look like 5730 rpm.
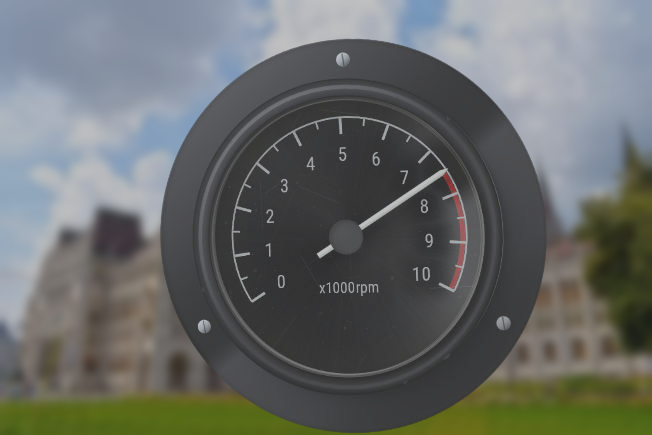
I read 7500 rpm
